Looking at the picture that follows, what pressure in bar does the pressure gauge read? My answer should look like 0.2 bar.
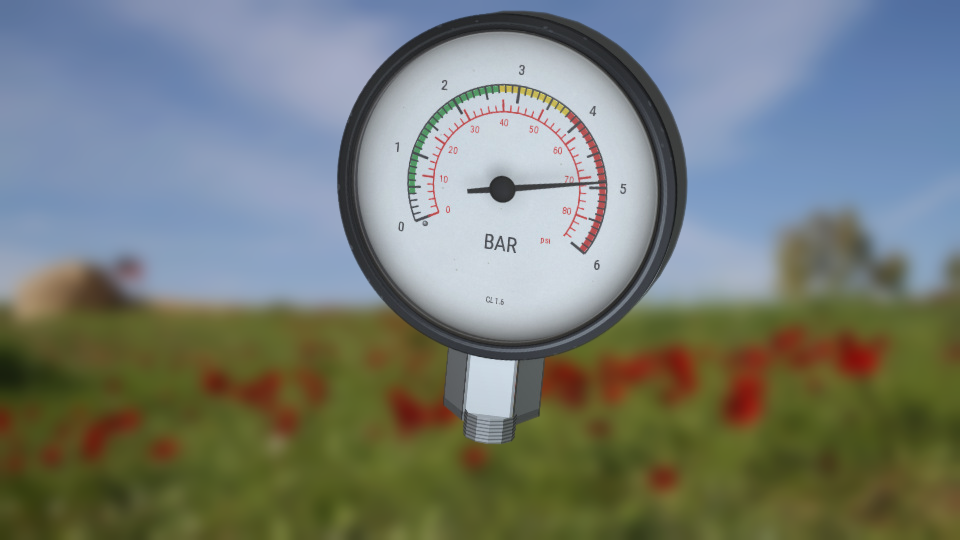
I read 4.9 bar
